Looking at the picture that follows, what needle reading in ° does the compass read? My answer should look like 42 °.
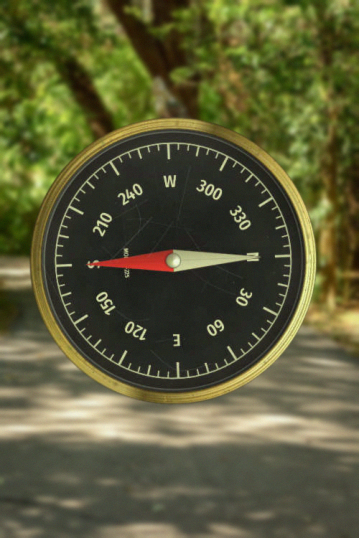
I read 180 °
